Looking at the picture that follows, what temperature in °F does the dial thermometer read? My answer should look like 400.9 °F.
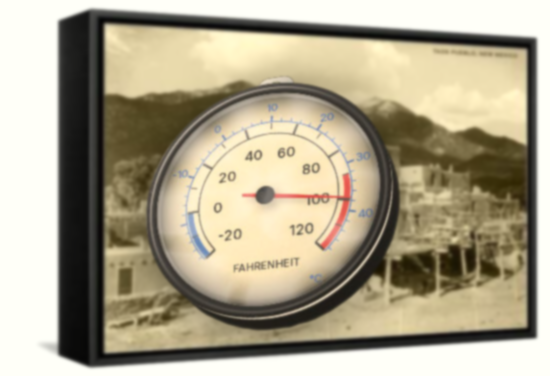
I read 100 °F
